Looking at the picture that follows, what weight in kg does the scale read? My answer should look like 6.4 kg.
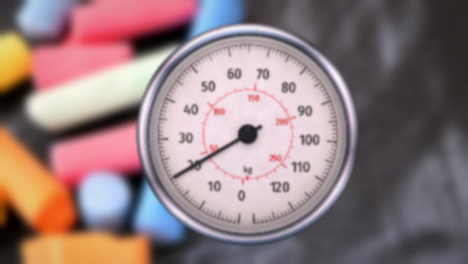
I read 20 kg
